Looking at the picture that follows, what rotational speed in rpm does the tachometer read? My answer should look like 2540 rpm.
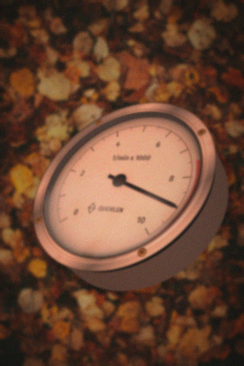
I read 9000 rpm
